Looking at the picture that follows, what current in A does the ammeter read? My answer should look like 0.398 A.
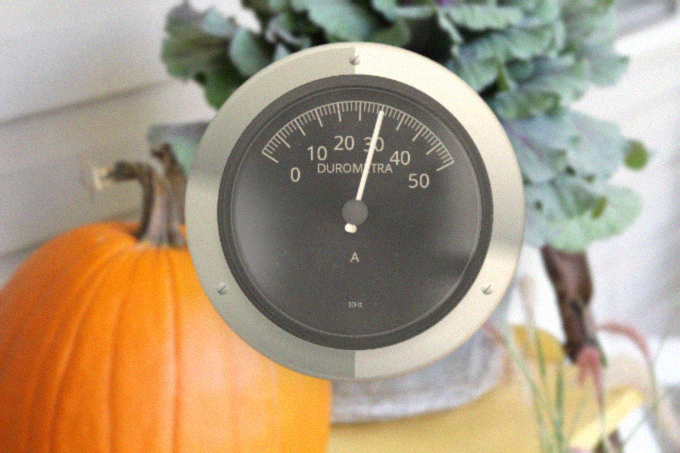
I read 30 A
